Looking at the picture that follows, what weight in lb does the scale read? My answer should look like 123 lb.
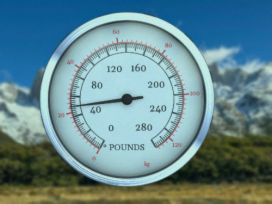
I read 50 lb
